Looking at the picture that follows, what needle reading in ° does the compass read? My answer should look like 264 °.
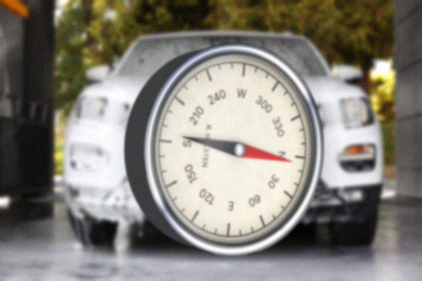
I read 5 °
